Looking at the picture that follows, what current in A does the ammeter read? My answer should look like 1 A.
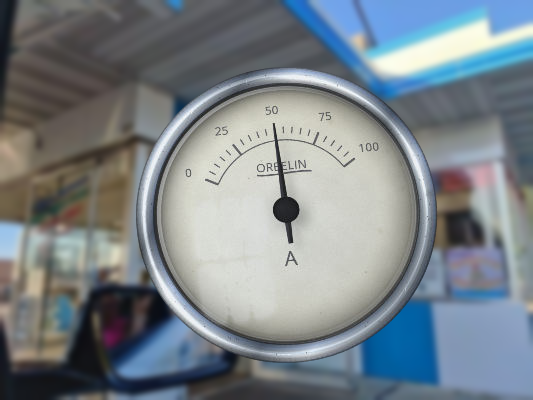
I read 50 A
